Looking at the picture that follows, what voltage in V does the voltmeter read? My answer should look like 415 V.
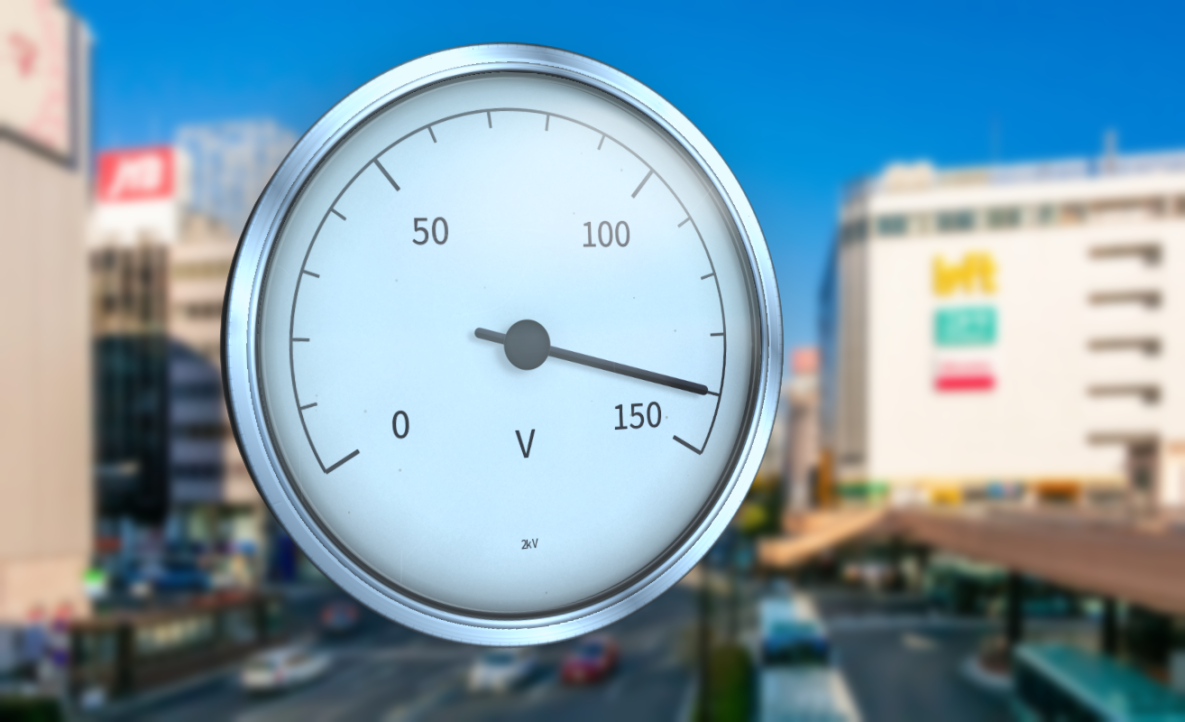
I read 140 V
